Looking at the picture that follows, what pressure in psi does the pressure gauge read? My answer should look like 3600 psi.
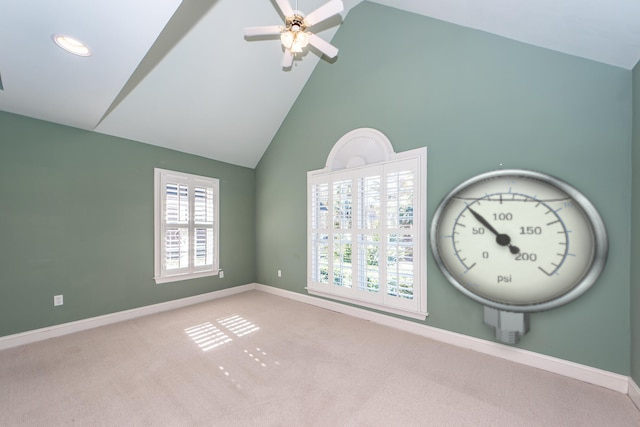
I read 70 psi
